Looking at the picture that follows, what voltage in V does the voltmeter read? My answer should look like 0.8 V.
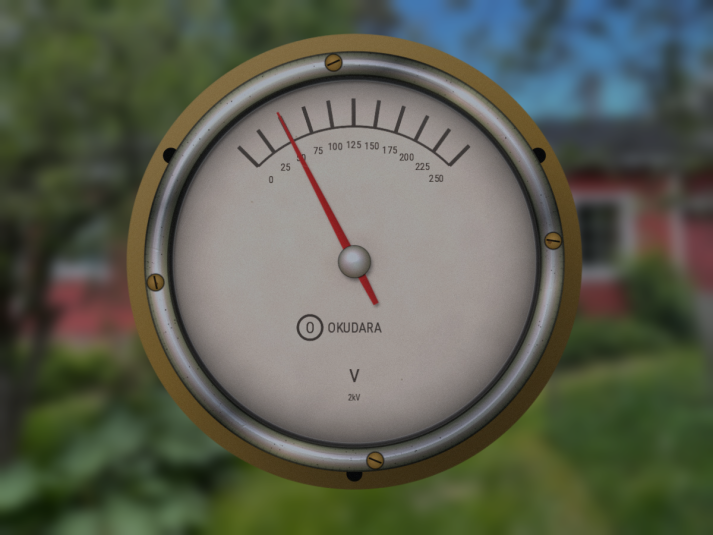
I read 50 V
